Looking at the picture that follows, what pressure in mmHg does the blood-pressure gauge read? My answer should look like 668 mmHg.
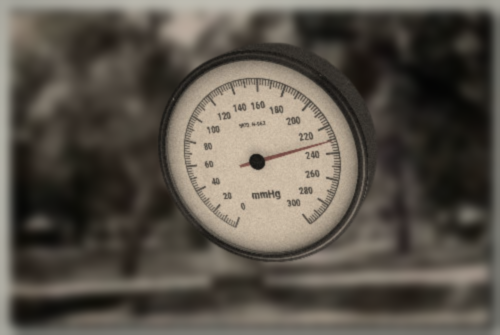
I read 230 mmHg
